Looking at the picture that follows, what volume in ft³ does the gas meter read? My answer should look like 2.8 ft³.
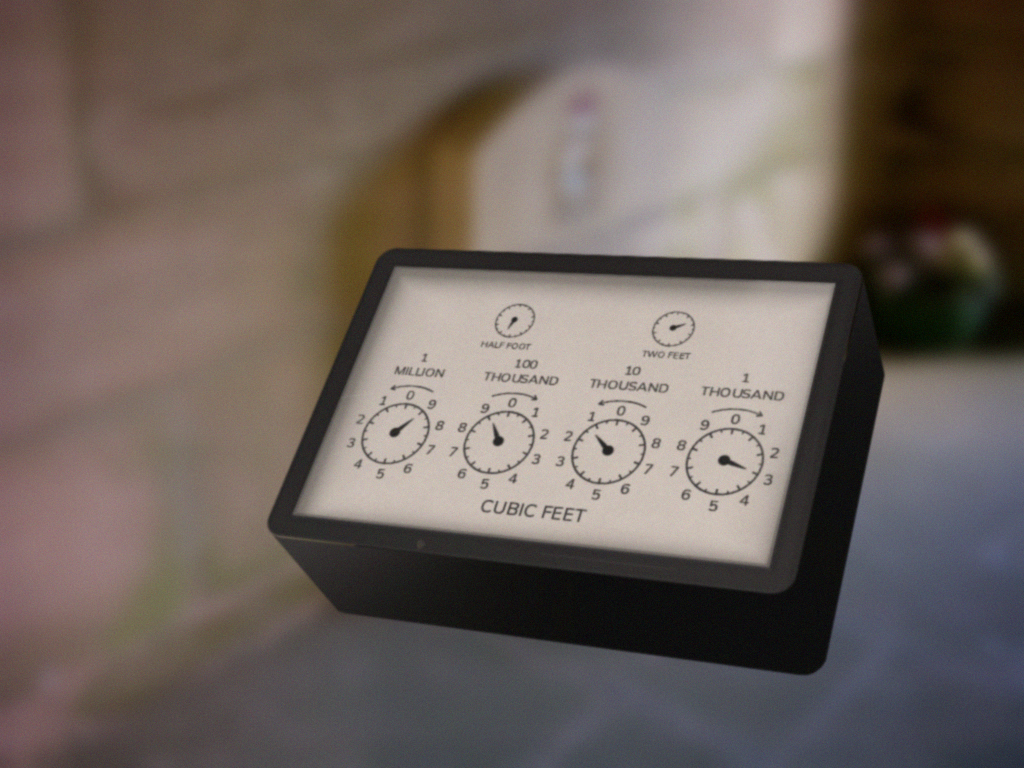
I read 891300 ft³
